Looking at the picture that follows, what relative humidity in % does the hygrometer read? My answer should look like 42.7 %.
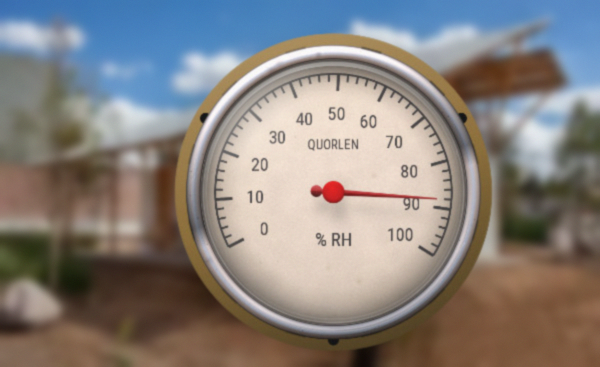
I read 88 %
